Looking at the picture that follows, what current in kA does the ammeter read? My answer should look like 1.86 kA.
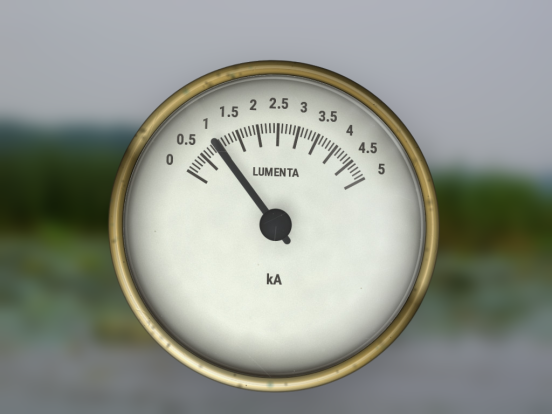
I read 0.9 kA
